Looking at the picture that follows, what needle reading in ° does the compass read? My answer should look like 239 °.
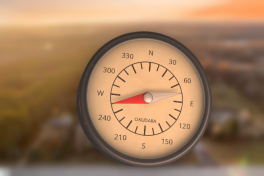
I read 255 °
